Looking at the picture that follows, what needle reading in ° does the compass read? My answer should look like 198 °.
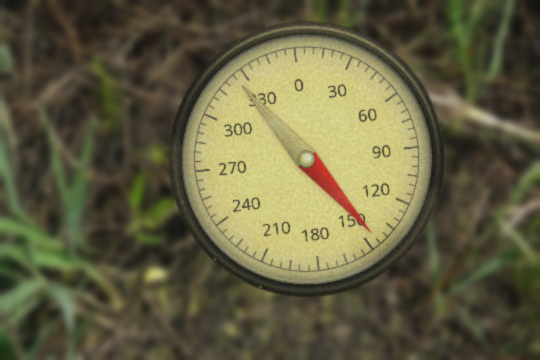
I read 145 °
